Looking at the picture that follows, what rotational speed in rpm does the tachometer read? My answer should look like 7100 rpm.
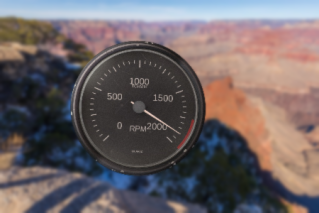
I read 1900 rpm
